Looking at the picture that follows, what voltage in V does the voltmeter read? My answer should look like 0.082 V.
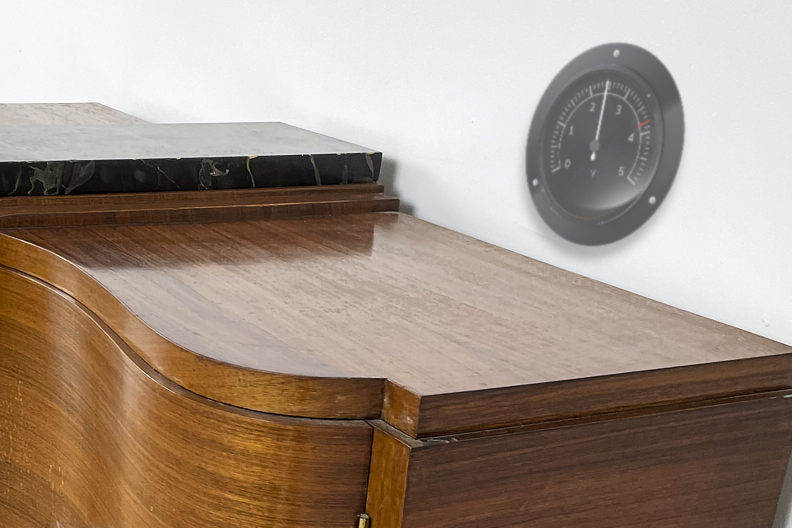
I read 2.5 V
